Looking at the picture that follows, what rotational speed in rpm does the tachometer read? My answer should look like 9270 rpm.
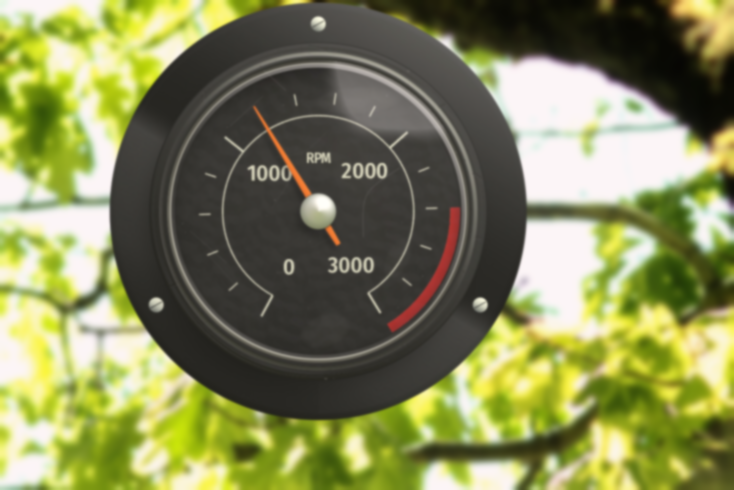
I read 1200 rpm
